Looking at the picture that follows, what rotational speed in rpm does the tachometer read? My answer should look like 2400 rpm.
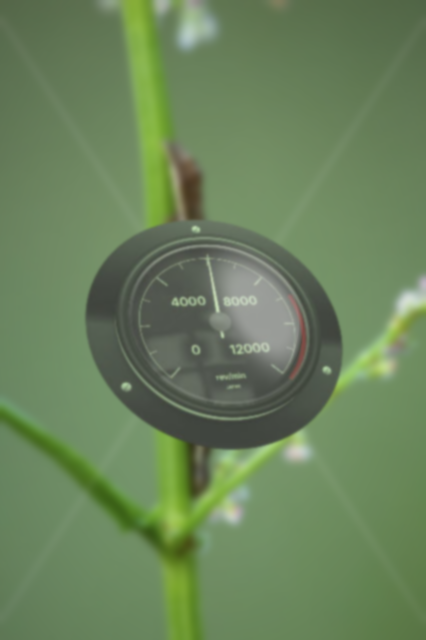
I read 6000 rpm
